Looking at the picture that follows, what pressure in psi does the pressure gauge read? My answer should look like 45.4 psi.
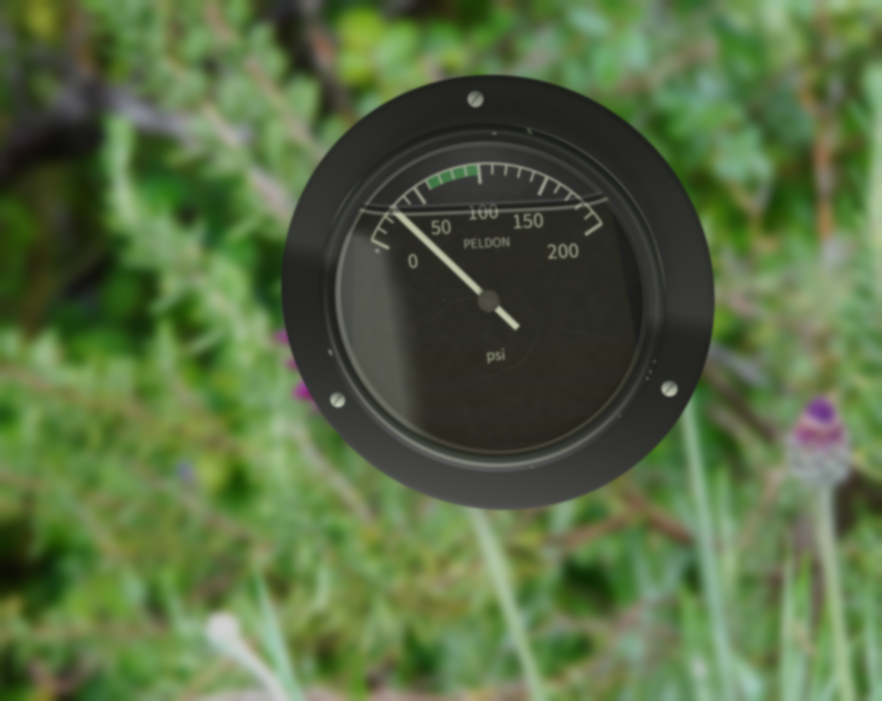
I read 30 psi
